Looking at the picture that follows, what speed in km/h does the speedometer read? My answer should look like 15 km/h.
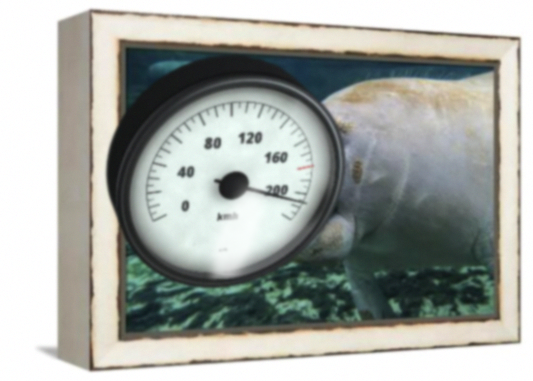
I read 205 km/h
